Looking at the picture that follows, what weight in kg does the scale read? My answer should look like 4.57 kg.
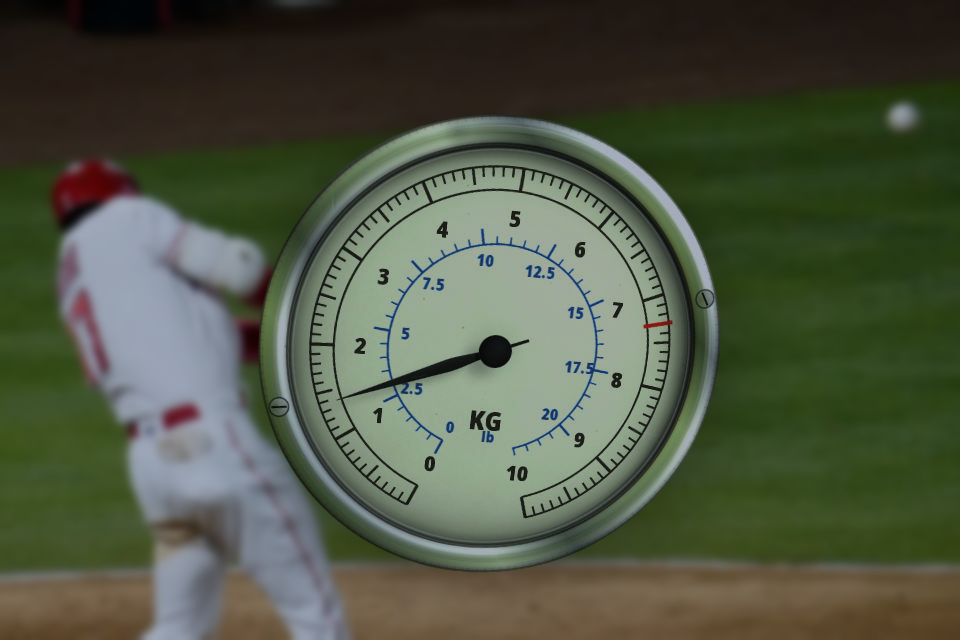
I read 1.4 kg
